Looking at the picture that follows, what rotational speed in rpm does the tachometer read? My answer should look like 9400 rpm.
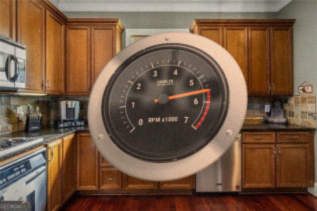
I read 5600 rpm
